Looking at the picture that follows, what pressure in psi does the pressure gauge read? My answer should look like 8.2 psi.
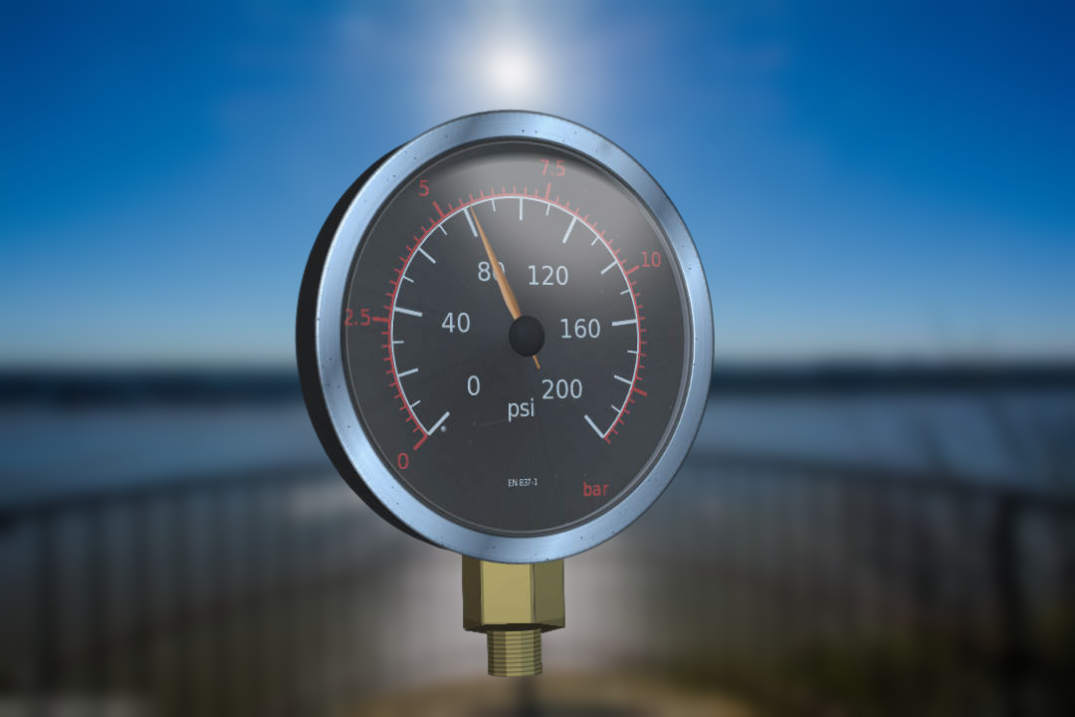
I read 80 psi
